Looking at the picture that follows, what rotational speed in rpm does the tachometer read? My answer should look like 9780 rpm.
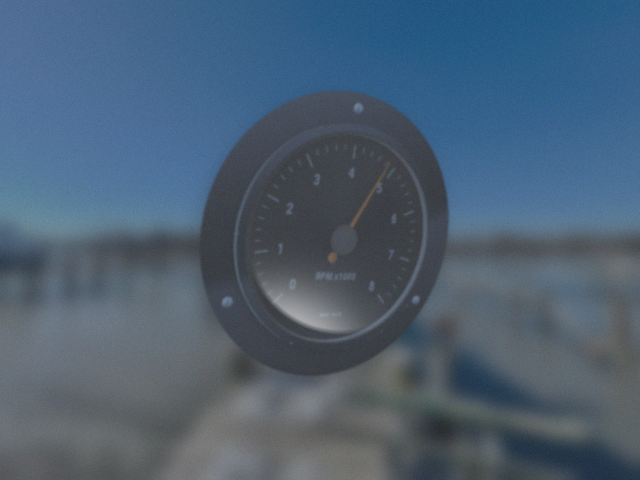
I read 4800 rpm
